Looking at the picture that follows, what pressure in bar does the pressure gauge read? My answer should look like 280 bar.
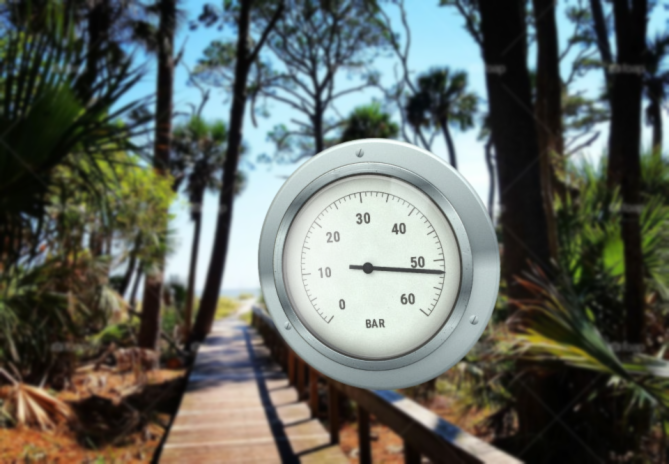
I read 52 bar
